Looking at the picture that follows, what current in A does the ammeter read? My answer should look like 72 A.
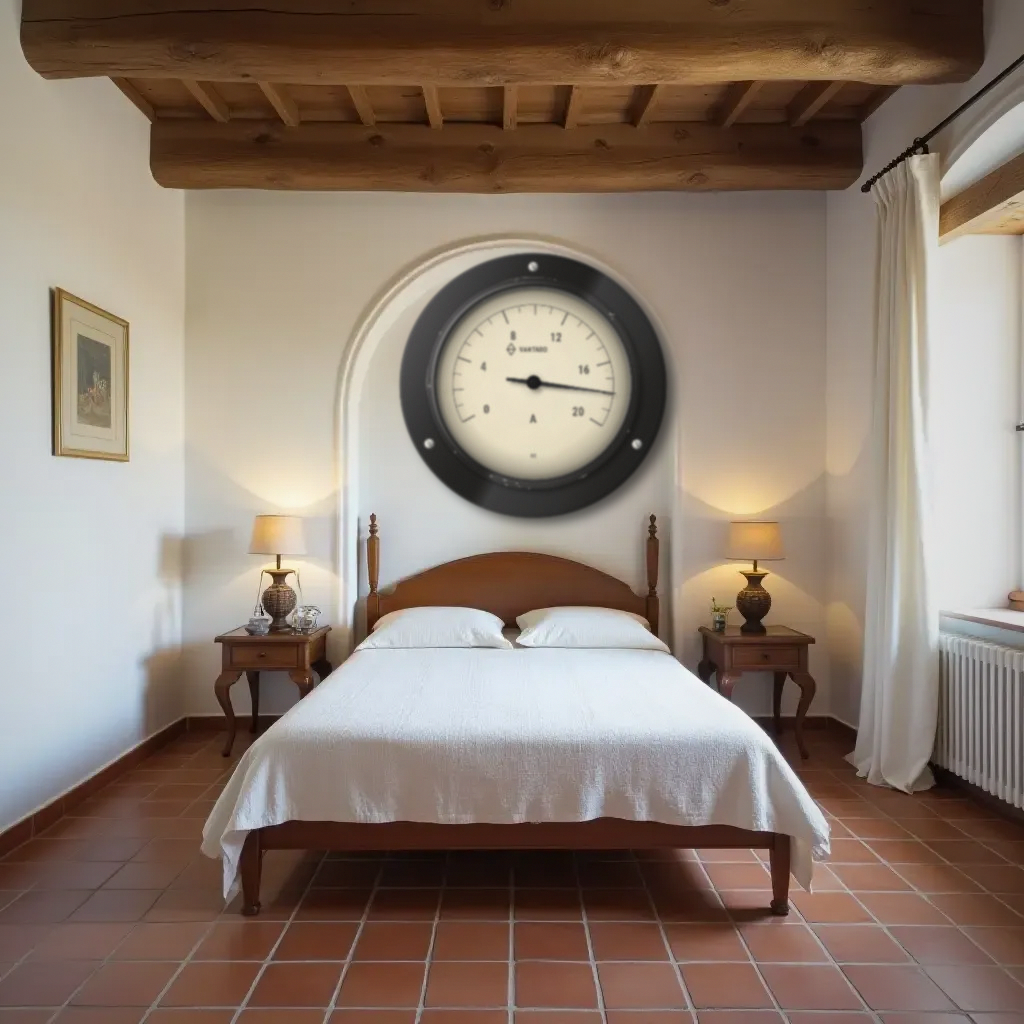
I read 18 A
